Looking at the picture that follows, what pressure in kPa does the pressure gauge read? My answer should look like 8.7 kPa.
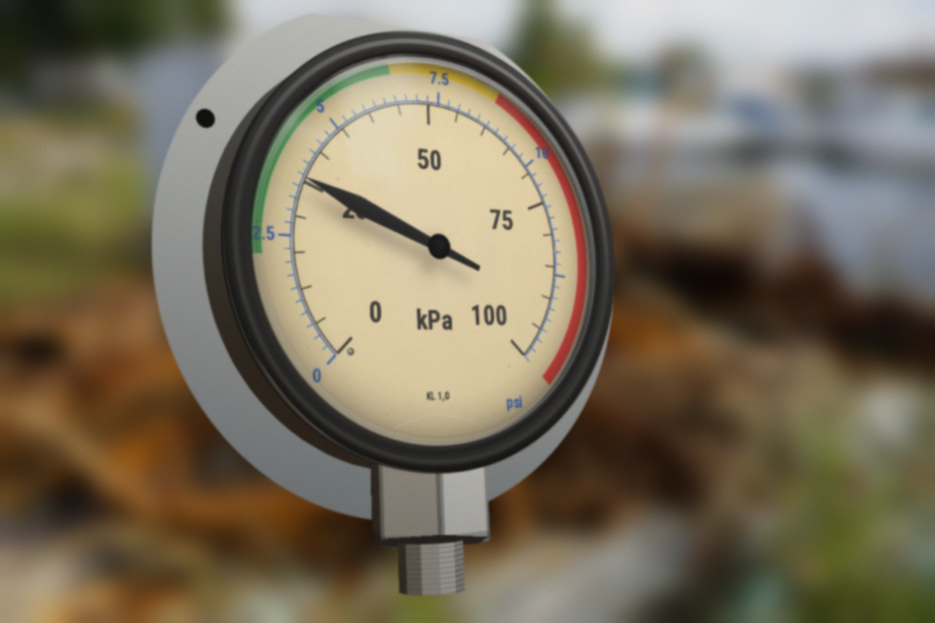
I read 25 kPa
